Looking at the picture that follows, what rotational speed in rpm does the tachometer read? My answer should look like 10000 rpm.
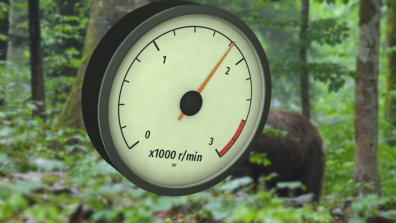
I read 1800 rpm
